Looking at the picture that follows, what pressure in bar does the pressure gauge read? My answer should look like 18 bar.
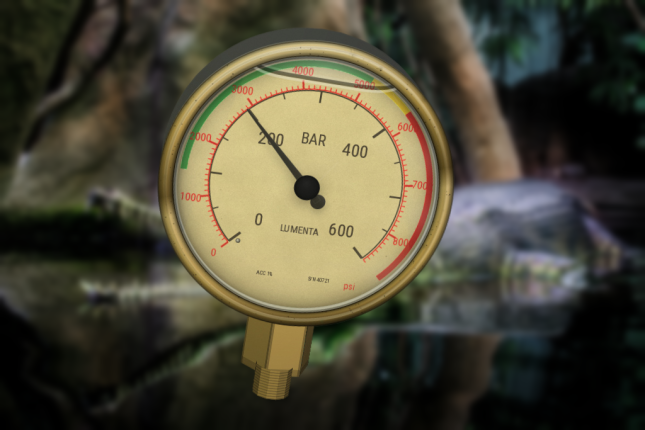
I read 200 bar
